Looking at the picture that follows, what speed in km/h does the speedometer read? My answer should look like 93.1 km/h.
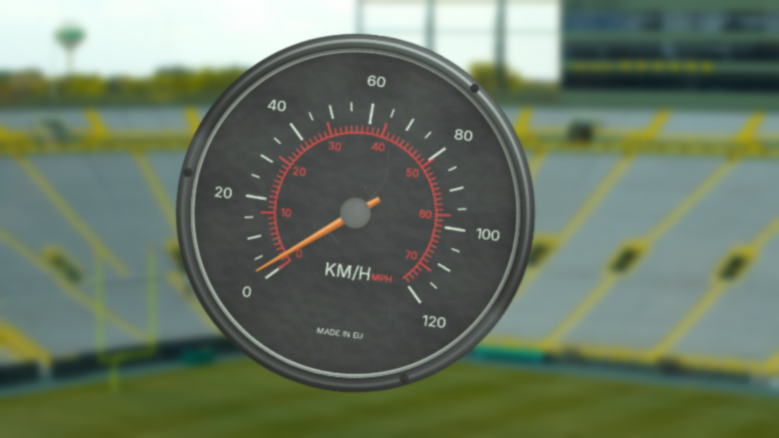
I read 2.5 km/h
